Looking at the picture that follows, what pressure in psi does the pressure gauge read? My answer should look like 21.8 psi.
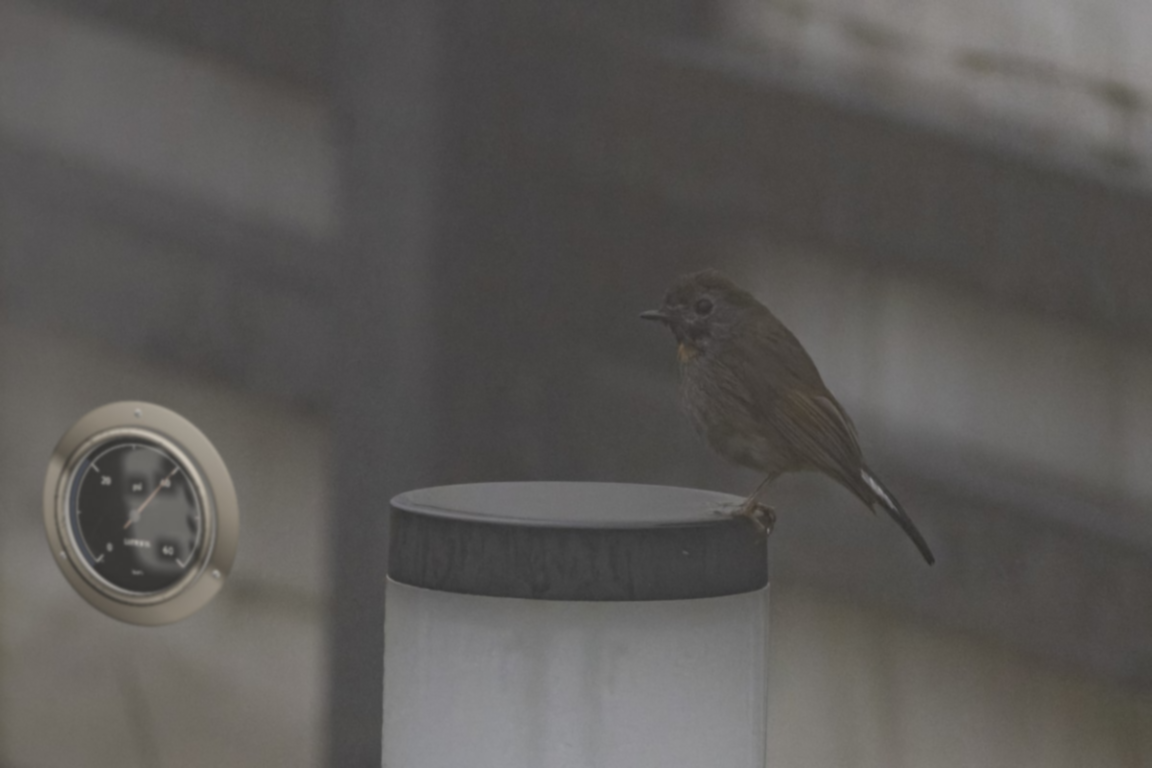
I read 40 psi
